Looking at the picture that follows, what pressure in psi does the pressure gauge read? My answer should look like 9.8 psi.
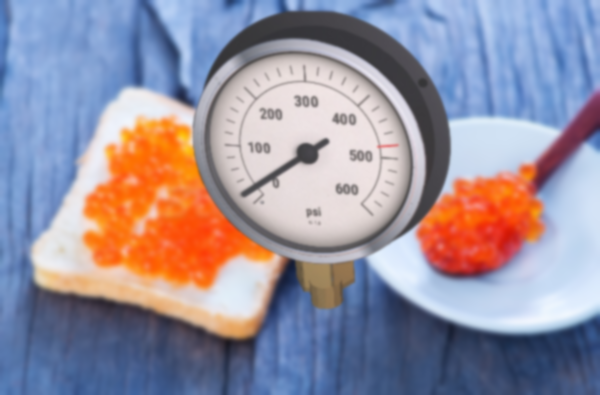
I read 20 psi
